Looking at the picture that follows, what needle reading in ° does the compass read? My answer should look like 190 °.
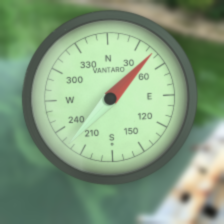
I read 45 °
